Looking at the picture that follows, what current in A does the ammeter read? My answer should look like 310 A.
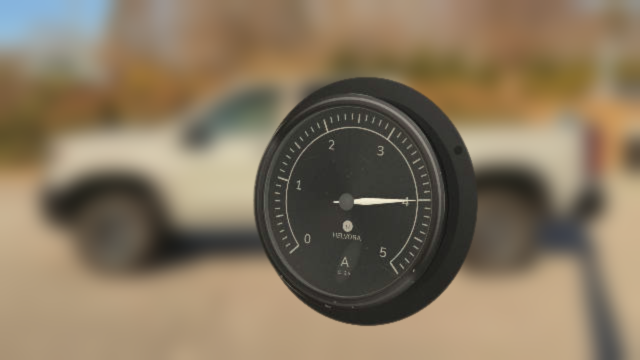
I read 4 A
